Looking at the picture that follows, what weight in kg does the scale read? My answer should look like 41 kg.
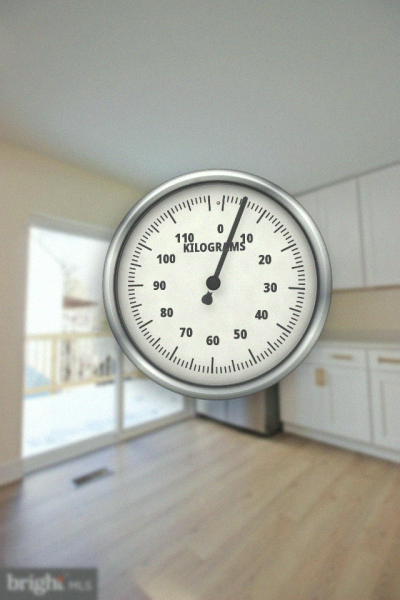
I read 5 kg
